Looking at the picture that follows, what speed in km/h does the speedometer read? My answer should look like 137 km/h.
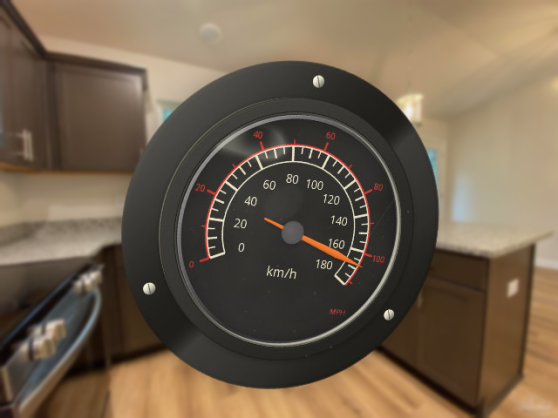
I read 167.5 km/h
